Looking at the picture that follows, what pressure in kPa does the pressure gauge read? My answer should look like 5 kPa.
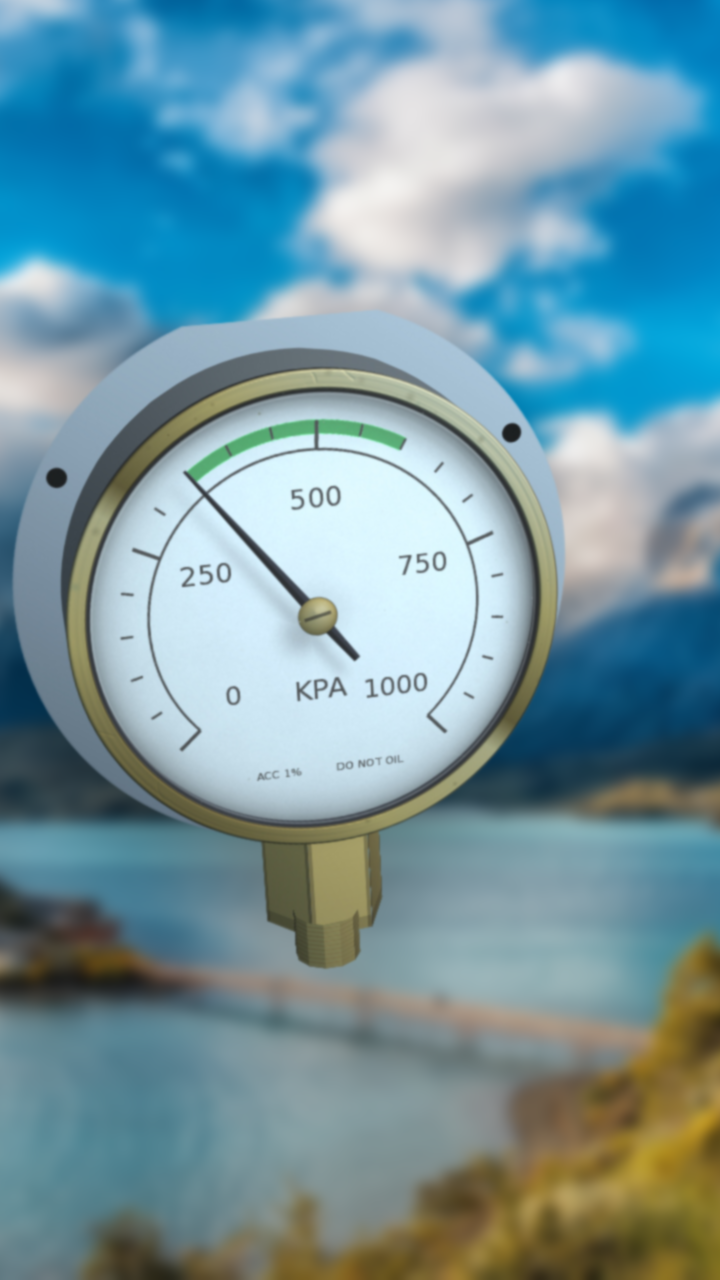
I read 350 kPa
